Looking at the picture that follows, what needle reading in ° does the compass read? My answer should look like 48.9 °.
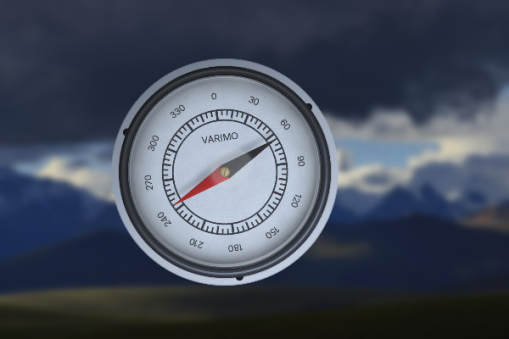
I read 245 °
